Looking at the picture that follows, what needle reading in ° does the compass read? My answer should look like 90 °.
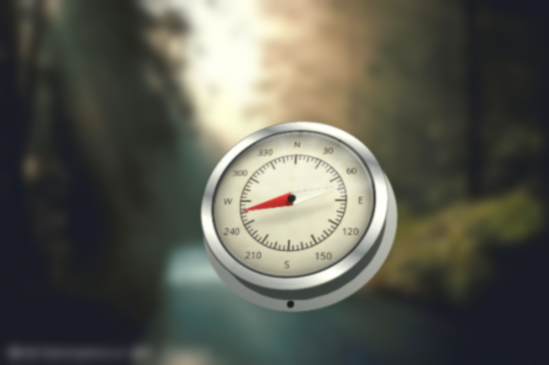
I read 255 °
